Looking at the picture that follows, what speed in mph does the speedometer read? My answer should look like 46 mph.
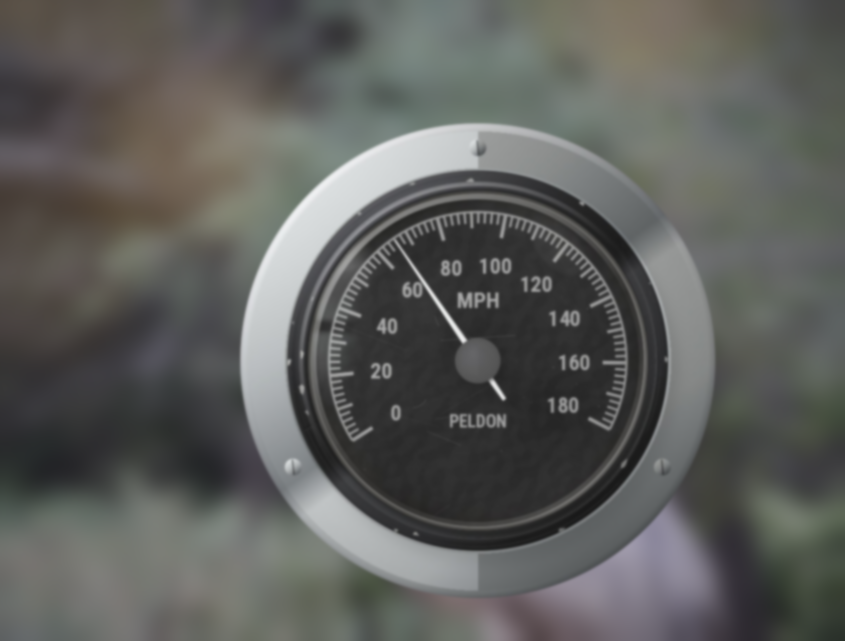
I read 66 mph
